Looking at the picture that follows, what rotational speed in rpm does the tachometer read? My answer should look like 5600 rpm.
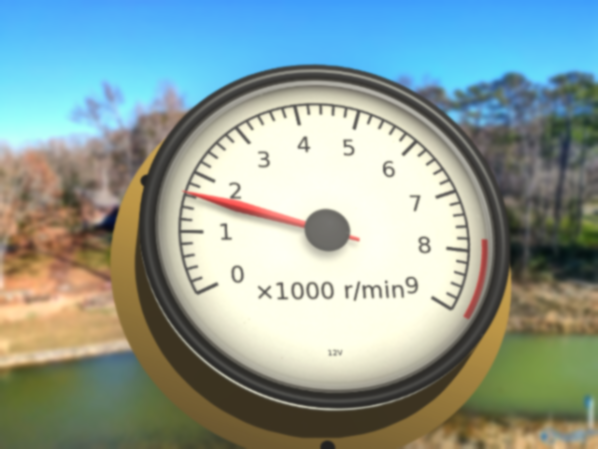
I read 1600 rpm
